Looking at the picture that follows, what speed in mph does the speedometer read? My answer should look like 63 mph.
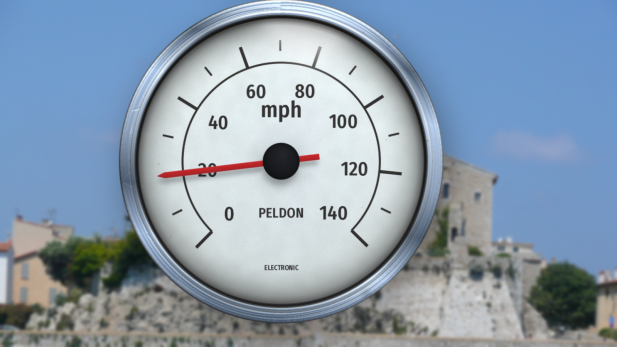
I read 20 mph
